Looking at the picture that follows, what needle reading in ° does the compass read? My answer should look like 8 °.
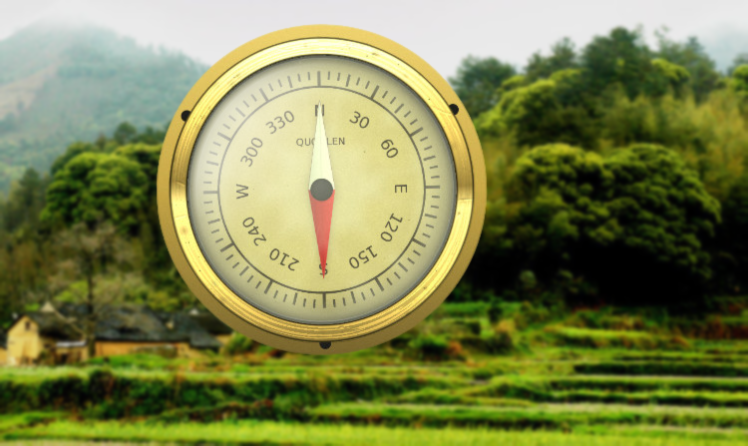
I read 180 °
